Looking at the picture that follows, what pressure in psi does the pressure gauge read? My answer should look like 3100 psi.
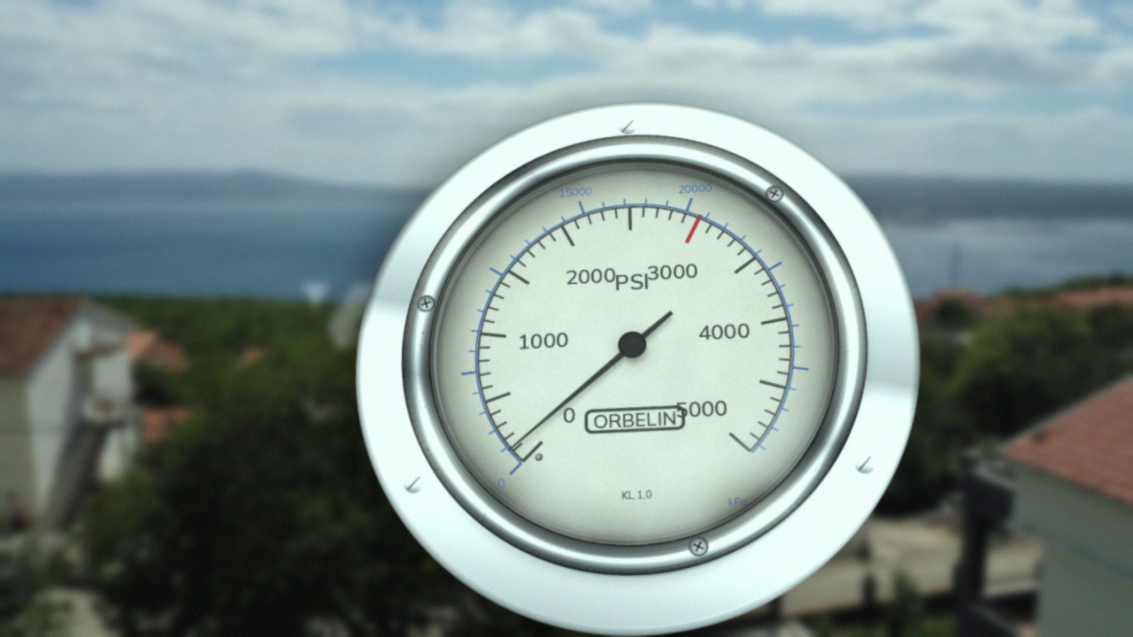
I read 100 psi
